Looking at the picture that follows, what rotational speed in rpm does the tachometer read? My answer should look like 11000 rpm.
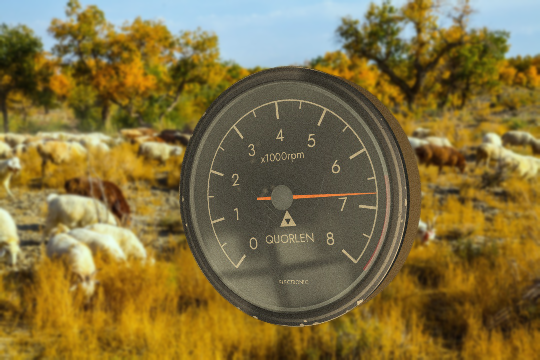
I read 6750 rpm
